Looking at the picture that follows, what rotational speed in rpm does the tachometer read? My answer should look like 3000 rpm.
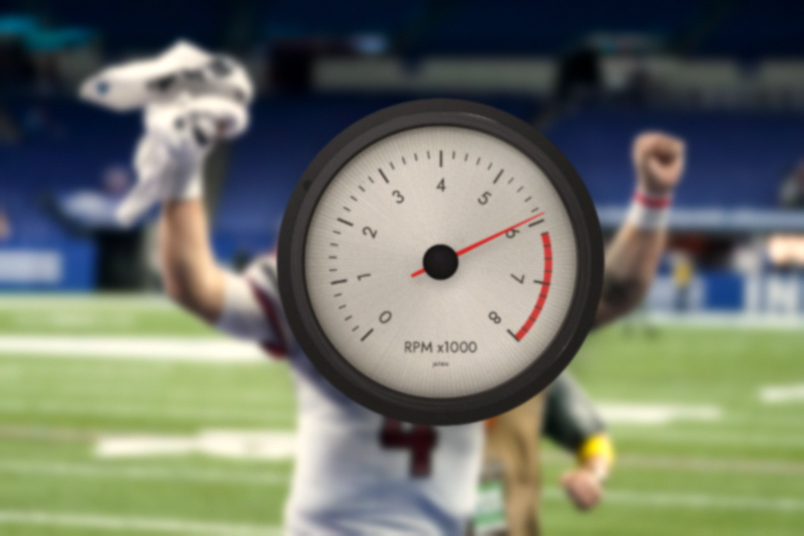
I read 5900 rpm
